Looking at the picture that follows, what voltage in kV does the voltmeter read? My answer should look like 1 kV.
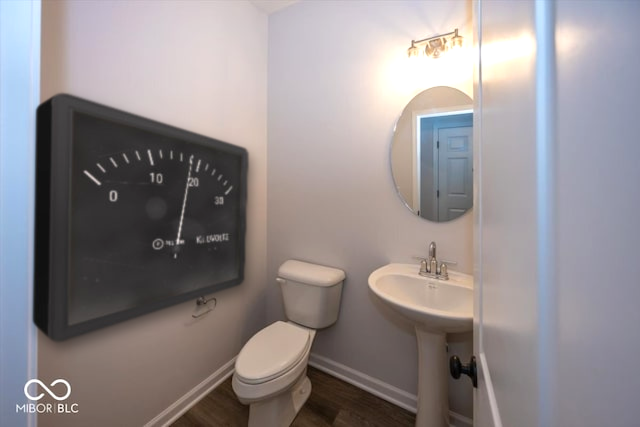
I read 18 kV
